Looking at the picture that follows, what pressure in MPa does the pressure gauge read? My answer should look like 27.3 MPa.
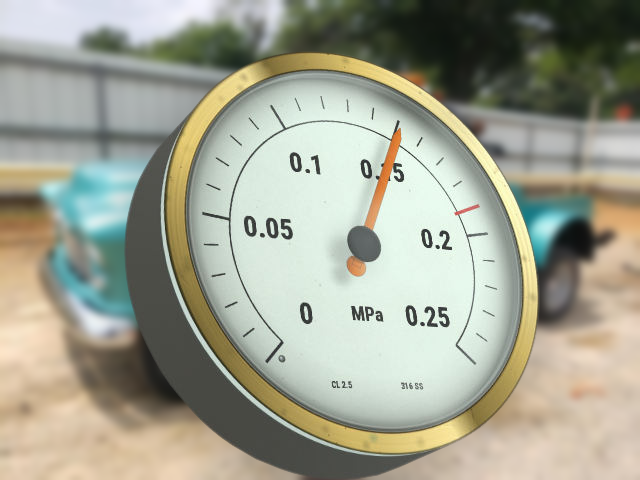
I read 0.15 MPa
